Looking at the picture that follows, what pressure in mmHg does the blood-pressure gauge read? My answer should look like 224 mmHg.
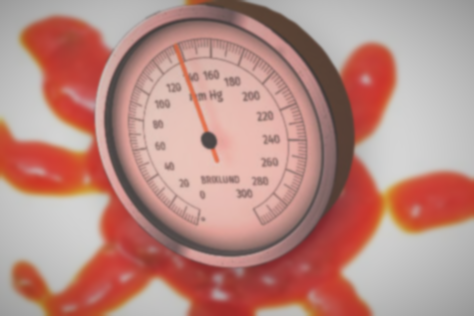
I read 140 mmHg
